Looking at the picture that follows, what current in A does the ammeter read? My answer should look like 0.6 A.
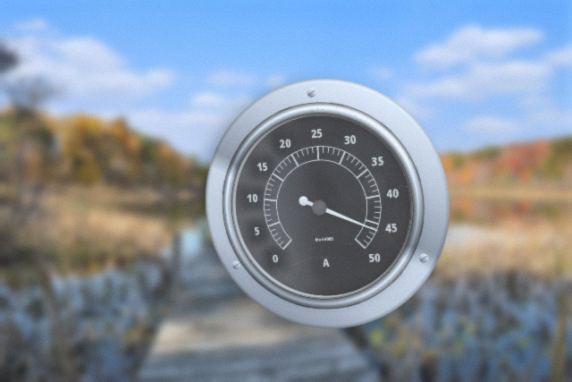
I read 46 A
